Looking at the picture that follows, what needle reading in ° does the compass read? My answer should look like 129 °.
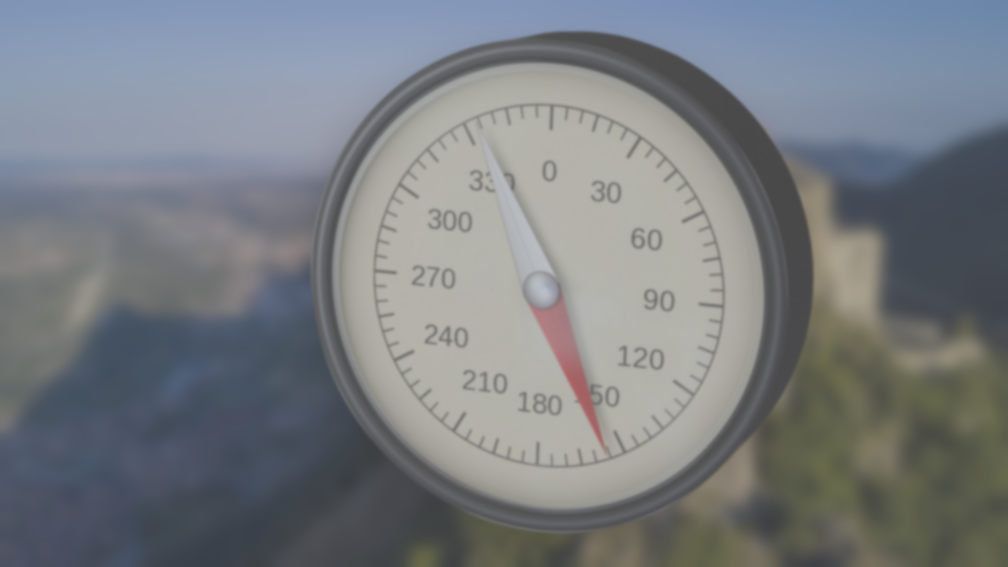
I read 155 °
